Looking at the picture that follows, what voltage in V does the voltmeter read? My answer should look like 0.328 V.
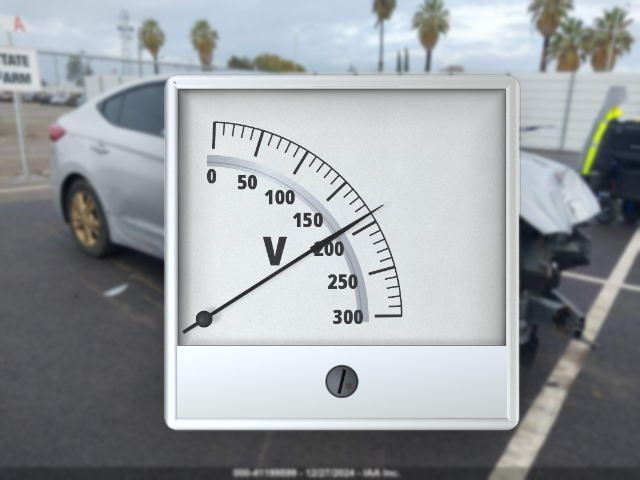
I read 190 V
